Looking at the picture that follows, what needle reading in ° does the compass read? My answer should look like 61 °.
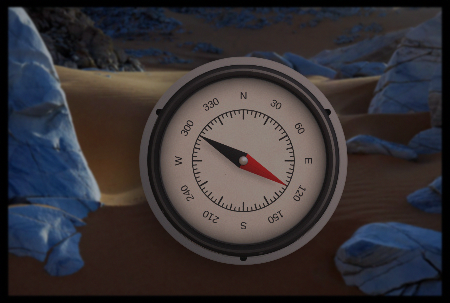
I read 120 °
